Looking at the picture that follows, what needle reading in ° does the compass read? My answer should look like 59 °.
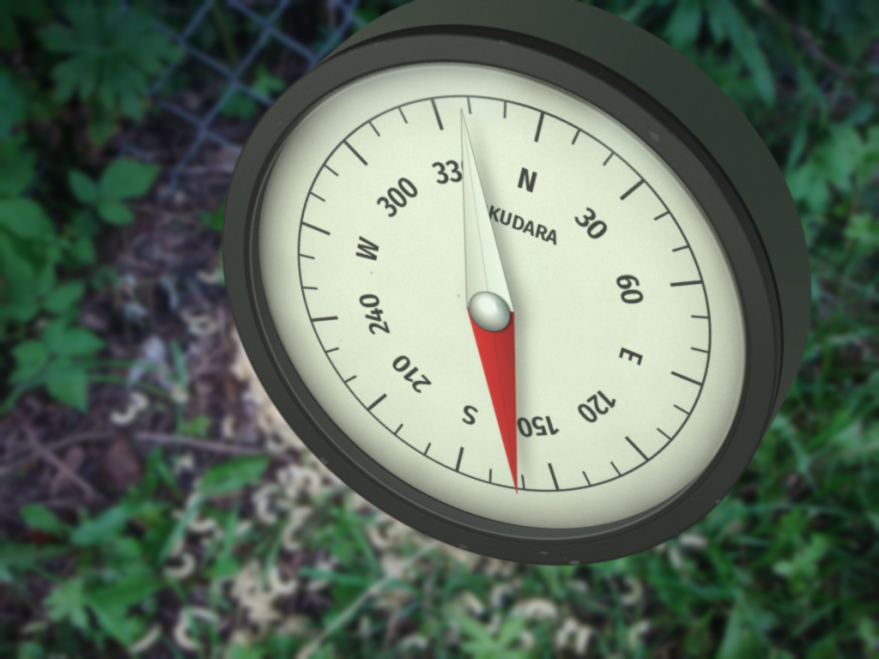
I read 160 °
